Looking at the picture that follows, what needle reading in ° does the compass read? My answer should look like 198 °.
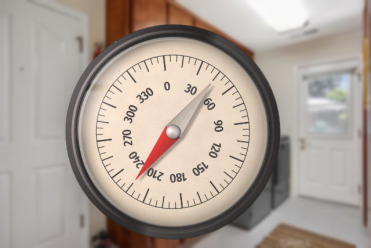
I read 225 °
